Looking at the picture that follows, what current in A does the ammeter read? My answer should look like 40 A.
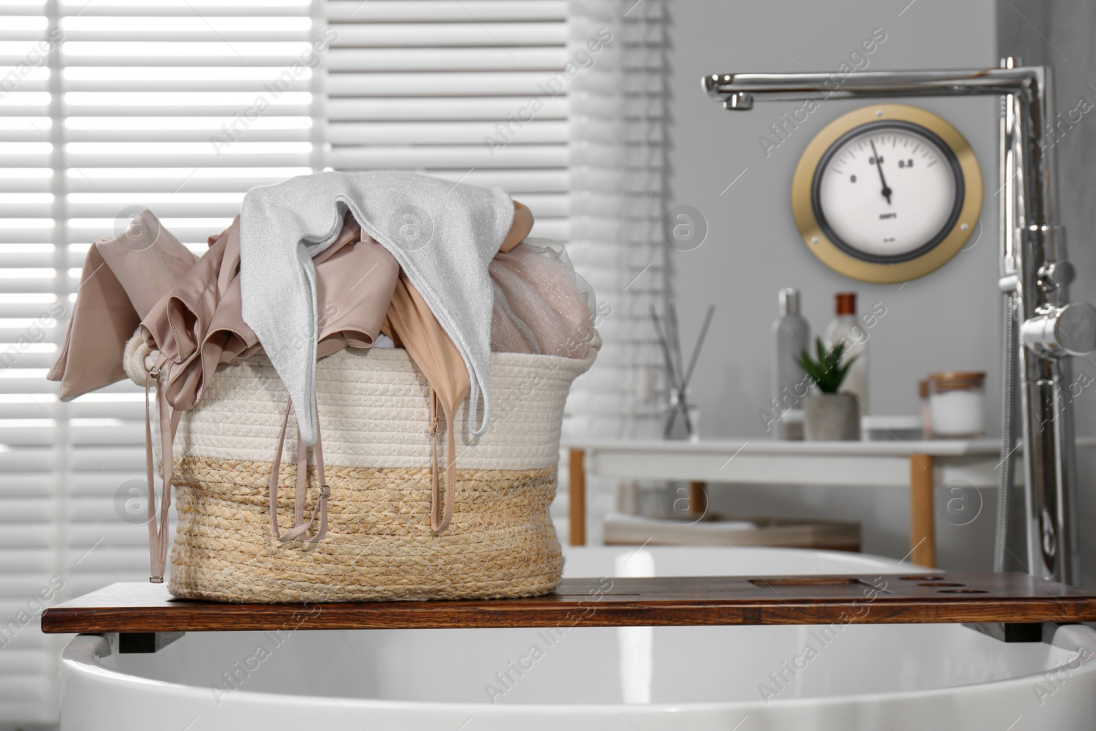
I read 0.4 A
